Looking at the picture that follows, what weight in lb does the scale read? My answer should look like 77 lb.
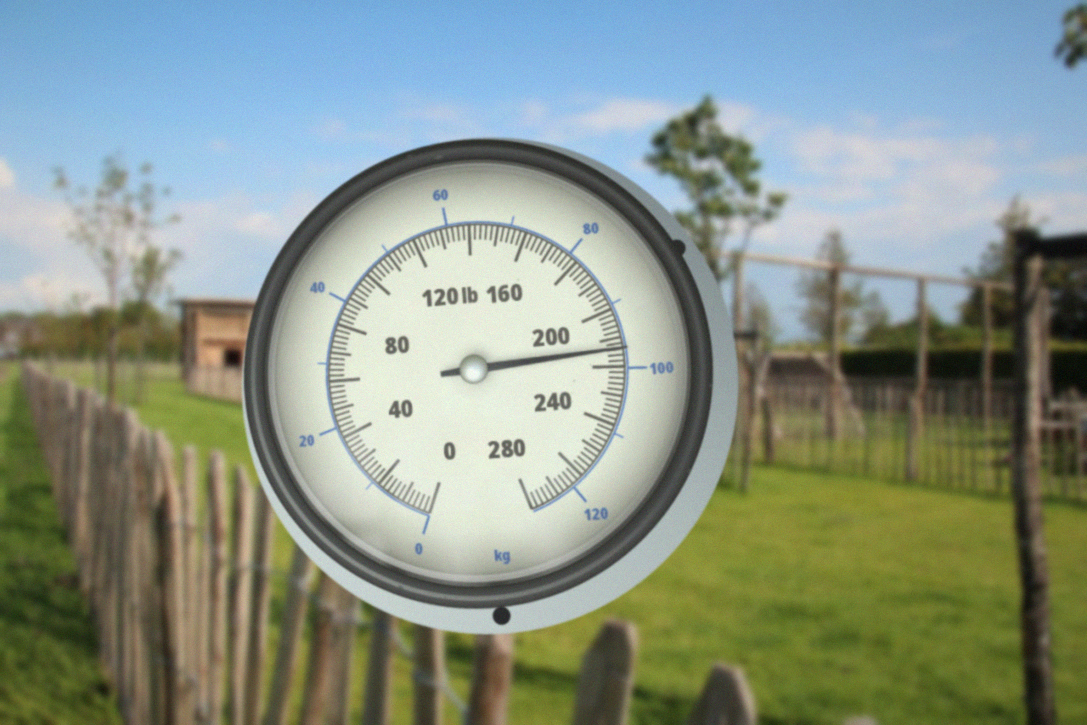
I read 214 lb
